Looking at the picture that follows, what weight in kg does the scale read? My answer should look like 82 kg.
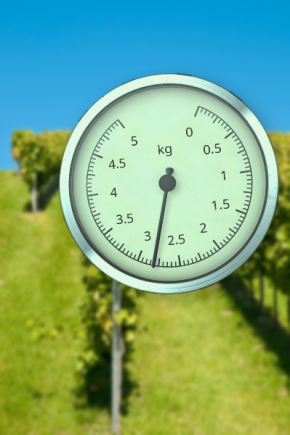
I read 2.8 kg
